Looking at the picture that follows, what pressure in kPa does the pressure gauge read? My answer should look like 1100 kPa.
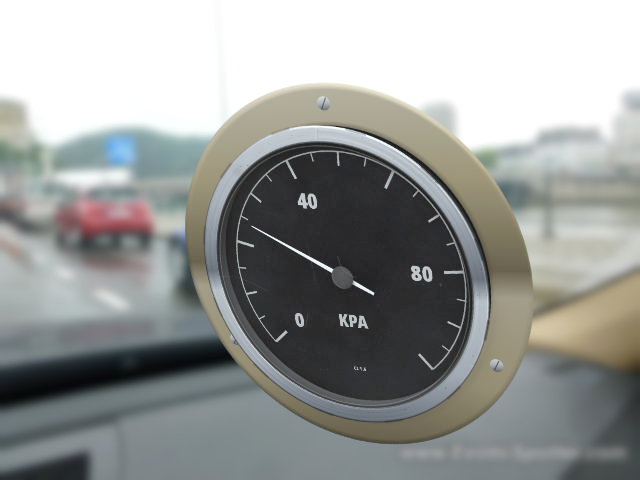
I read 25 kPa
